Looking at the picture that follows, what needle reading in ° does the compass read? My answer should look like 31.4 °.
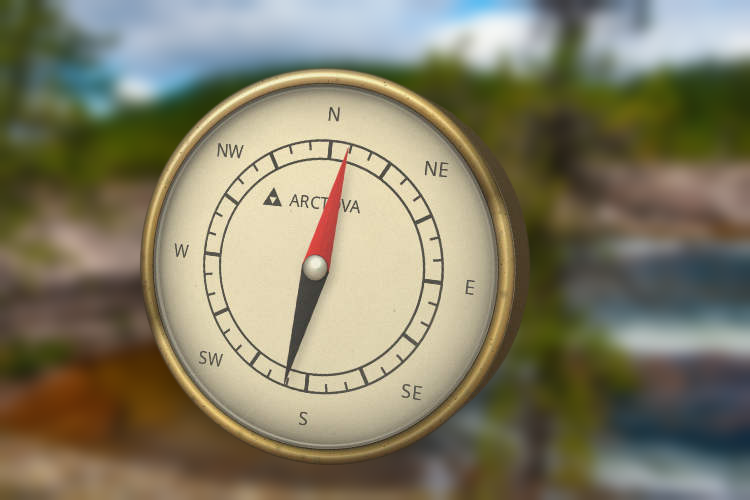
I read 10 °
